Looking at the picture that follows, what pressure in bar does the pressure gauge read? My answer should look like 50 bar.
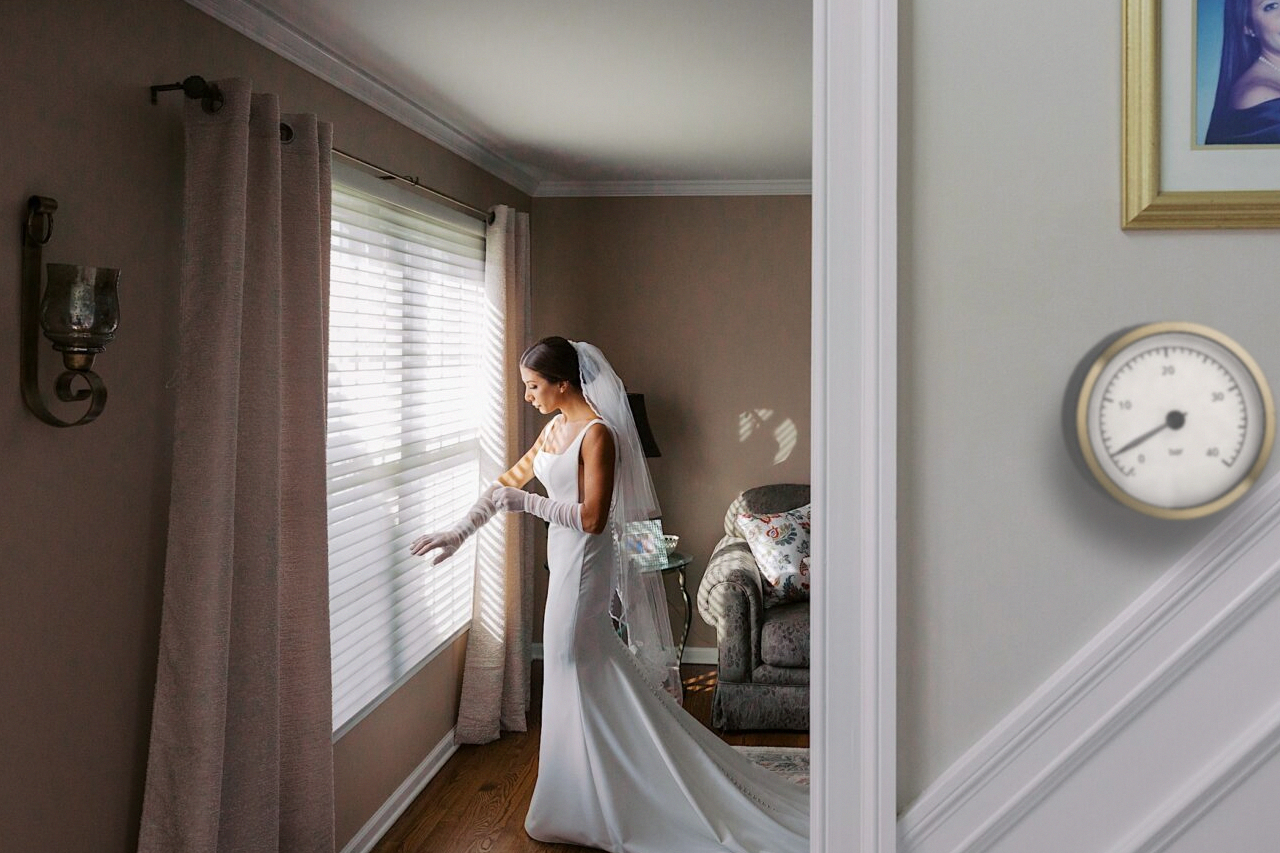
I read 3 bar
